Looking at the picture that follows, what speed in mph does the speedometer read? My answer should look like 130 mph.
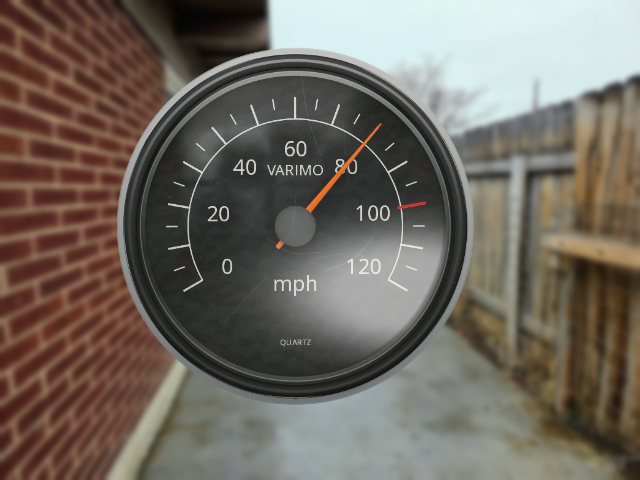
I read 80 mph
